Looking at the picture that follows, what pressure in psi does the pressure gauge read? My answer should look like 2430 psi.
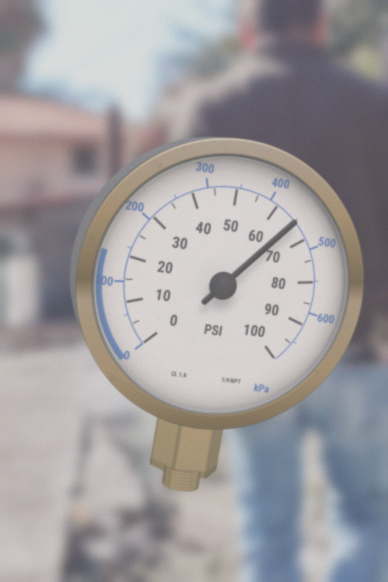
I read 65 psi
